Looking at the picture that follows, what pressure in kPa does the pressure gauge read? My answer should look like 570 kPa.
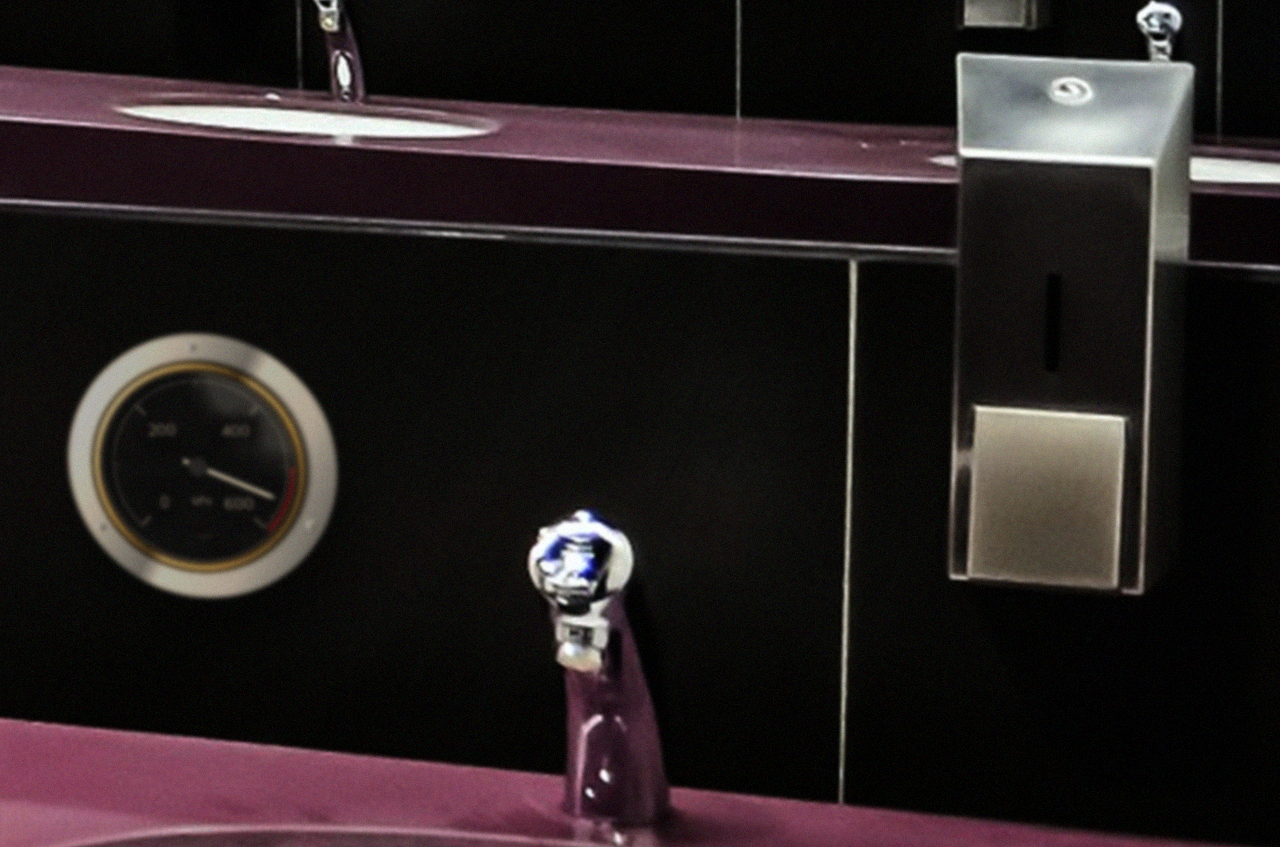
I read 550 kPa
